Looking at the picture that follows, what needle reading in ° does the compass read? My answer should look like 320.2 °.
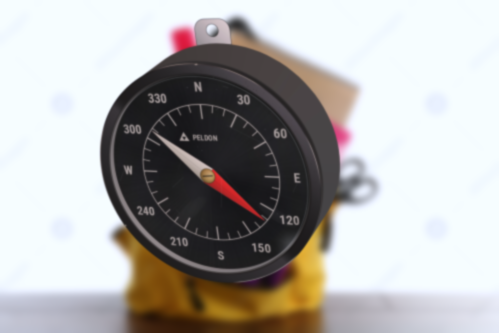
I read 130 °
